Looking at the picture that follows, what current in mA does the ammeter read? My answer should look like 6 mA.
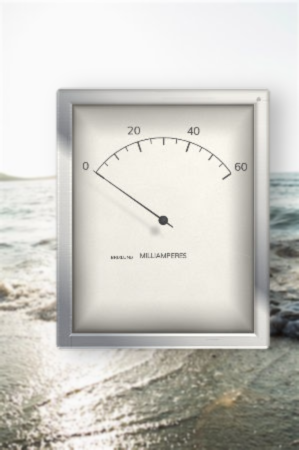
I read 0 mA
